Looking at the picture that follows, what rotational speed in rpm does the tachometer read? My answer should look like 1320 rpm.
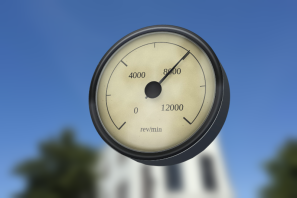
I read 8000 rpm
